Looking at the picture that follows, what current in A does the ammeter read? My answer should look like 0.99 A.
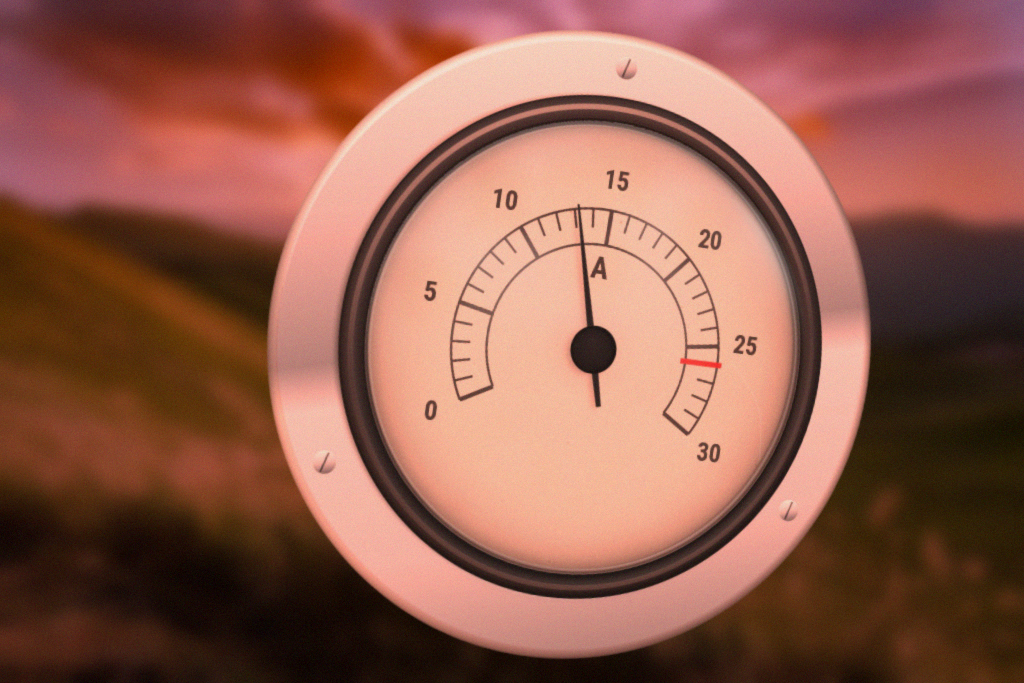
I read 13 A
